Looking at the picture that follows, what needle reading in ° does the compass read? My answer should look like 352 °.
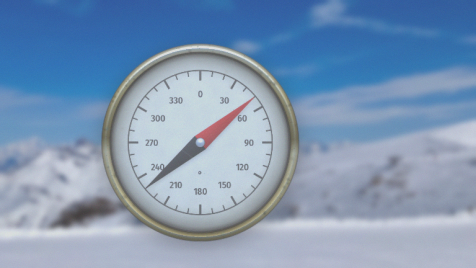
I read 50 °
